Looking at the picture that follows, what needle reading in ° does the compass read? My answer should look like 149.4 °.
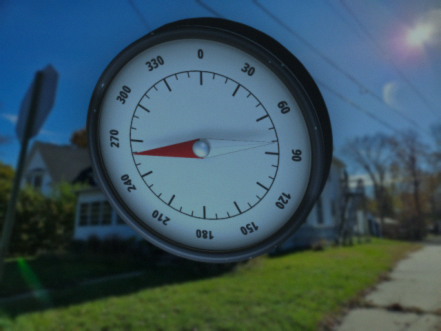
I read 260 °
